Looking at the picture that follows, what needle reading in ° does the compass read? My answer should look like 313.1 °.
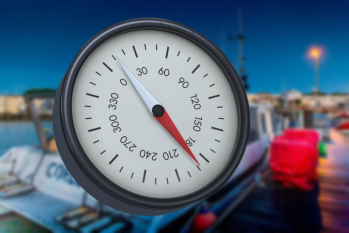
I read 190 °
